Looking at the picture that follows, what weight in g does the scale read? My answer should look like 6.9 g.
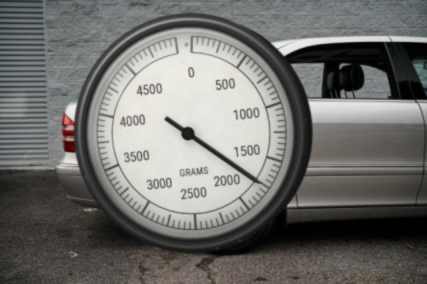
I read 1750 g
